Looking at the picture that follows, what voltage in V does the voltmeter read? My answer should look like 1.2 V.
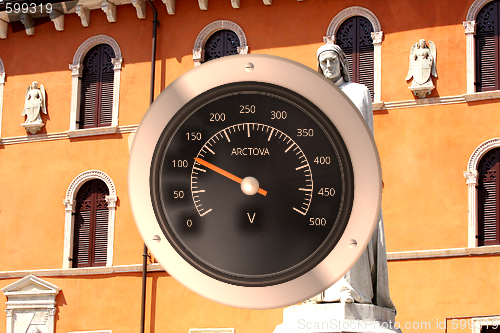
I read 120 V
